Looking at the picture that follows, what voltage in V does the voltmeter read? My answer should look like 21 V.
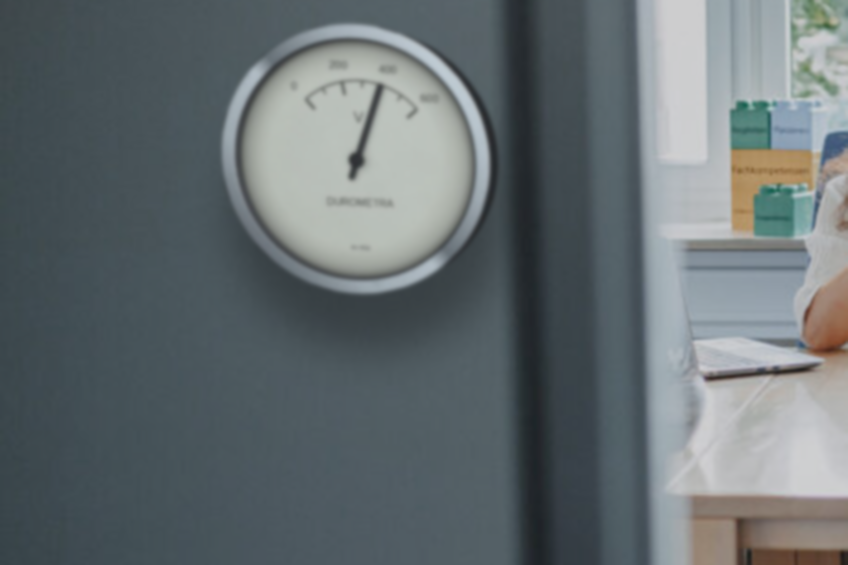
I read 400 V
